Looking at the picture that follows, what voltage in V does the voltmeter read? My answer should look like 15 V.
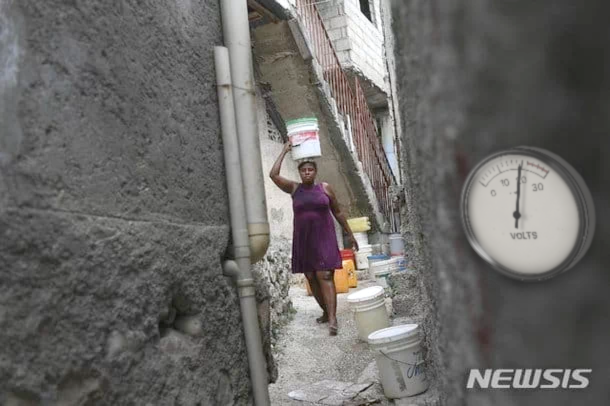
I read 20 V
